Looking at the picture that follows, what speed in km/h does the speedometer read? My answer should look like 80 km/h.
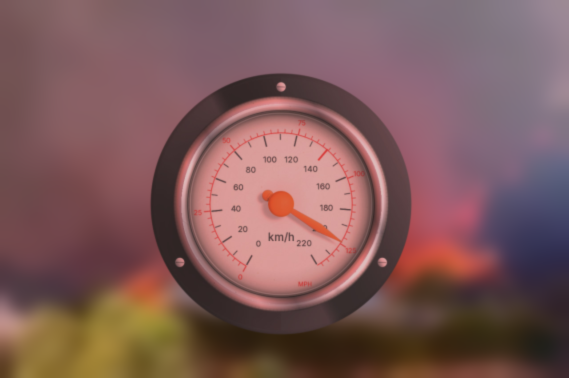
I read 200 km/h
